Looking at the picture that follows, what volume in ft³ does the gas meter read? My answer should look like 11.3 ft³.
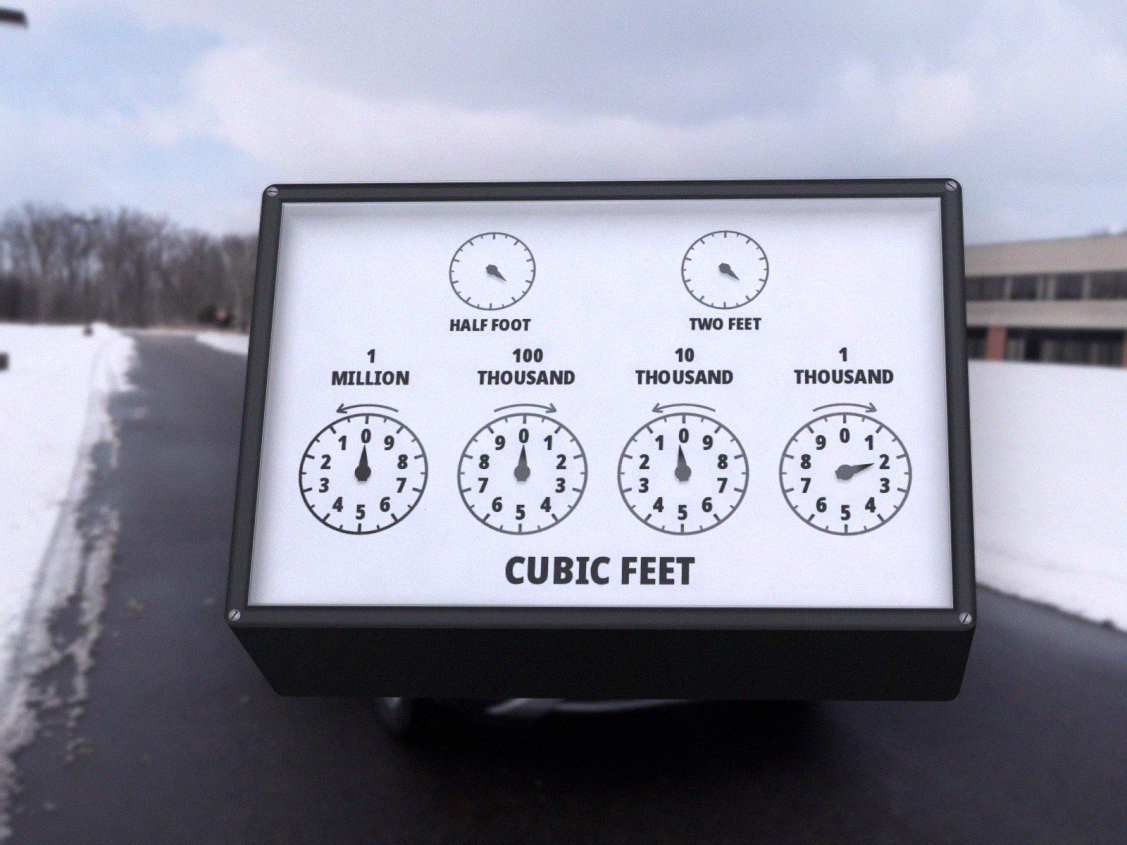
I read 200 ft³
